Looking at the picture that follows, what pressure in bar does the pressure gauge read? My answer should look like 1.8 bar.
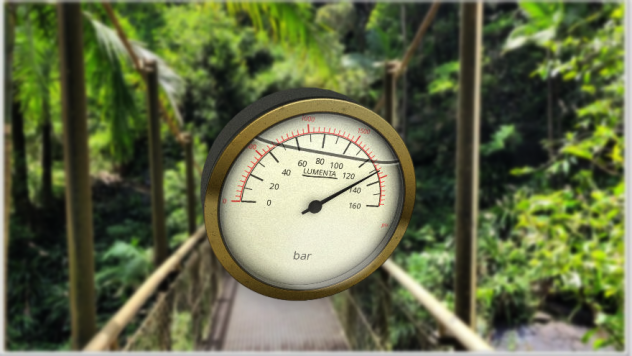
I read 130 bar
